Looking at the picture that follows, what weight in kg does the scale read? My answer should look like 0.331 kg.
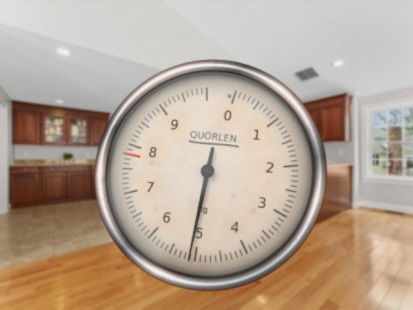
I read 5.1 kg
